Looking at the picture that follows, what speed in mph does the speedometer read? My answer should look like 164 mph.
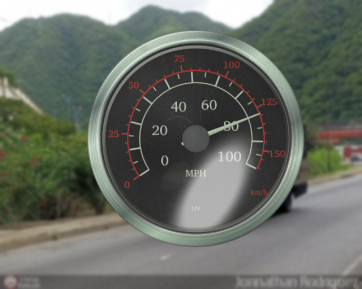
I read 80 mph
